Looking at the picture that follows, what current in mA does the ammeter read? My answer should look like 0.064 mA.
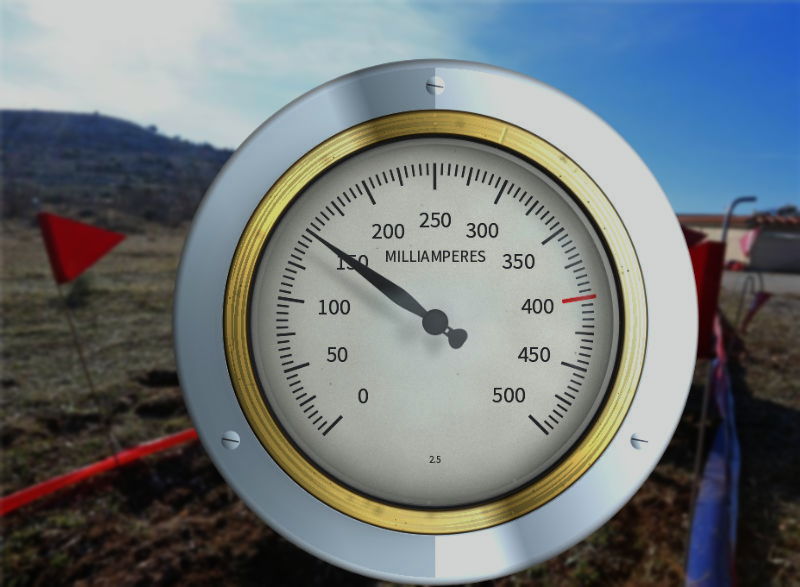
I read 150 mA
